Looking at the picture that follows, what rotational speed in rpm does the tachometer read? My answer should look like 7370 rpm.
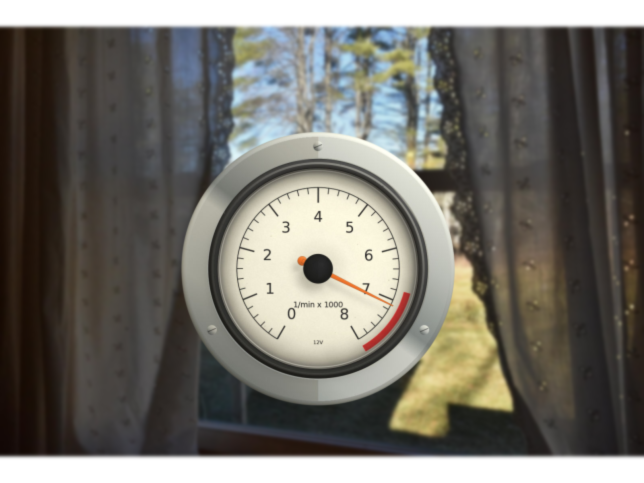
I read 7100 rpm
